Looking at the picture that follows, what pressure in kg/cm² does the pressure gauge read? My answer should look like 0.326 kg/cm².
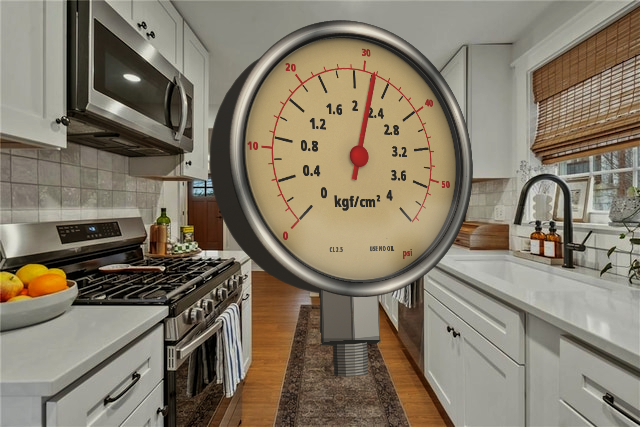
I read 2.2 kg/cm²
